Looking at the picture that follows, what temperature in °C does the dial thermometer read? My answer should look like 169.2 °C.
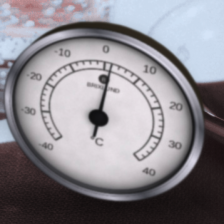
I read 2 °C
